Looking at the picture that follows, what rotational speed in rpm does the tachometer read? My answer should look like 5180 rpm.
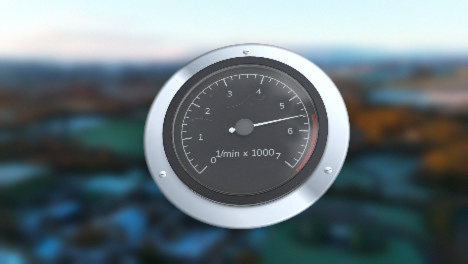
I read 5600 rpm
